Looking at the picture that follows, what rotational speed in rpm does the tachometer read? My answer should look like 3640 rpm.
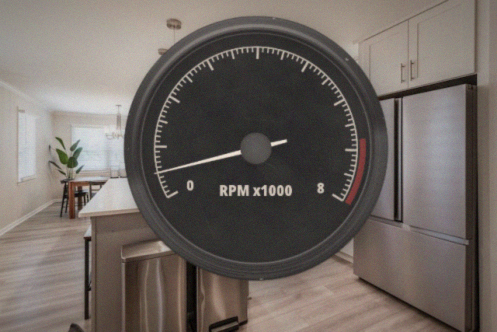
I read 500 rpm
